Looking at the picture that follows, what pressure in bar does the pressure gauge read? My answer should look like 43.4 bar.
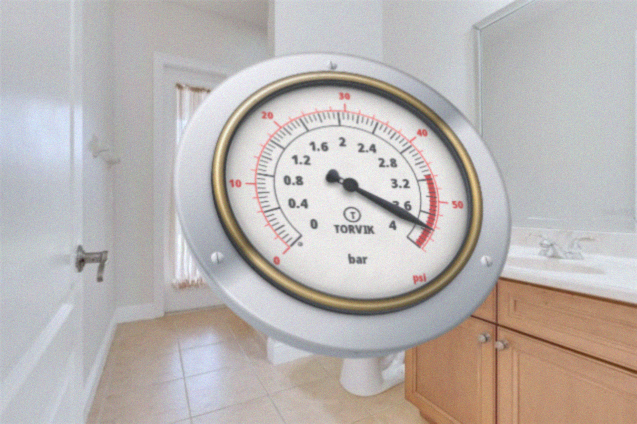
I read 3.8 bar
